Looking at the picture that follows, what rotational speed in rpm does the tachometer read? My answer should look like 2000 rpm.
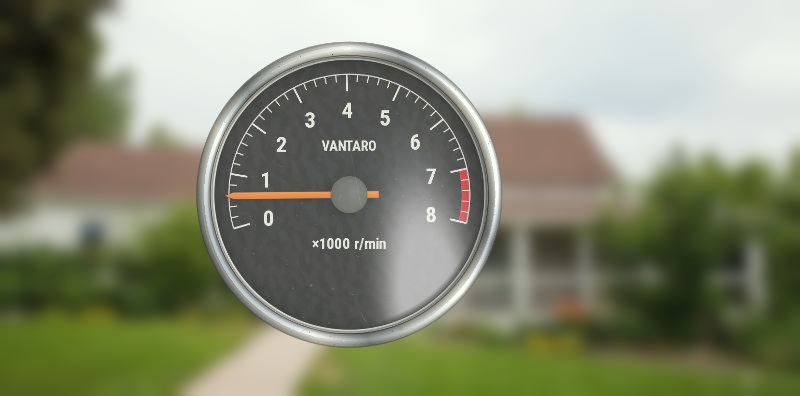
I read 600 rpm
